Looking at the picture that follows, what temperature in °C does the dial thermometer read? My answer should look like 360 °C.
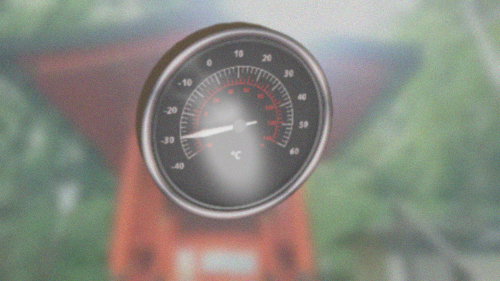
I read -30 °C
